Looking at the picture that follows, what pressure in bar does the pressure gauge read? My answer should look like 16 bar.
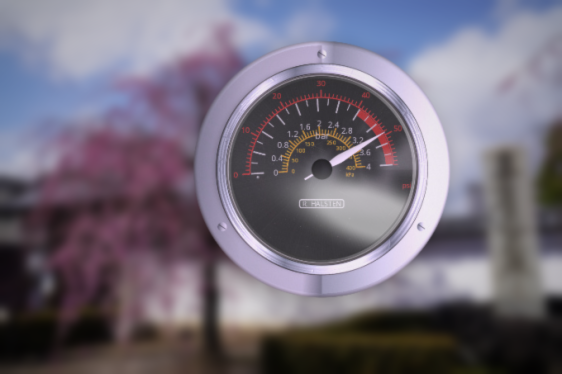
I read 3.4 bar
